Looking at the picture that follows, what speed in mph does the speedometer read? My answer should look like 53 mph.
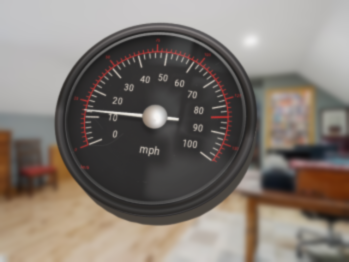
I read 12 mph
